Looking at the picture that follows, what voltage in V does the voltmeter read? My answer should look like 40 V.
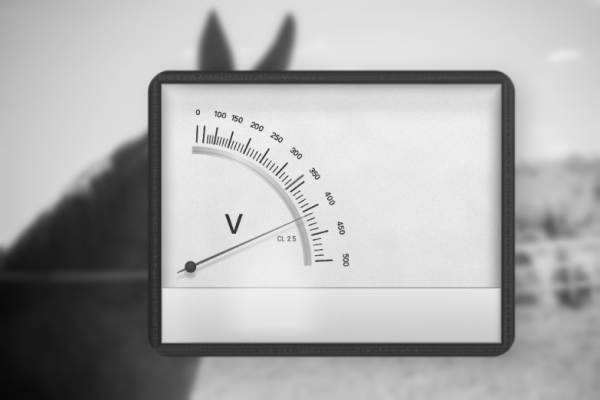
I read 410 V
